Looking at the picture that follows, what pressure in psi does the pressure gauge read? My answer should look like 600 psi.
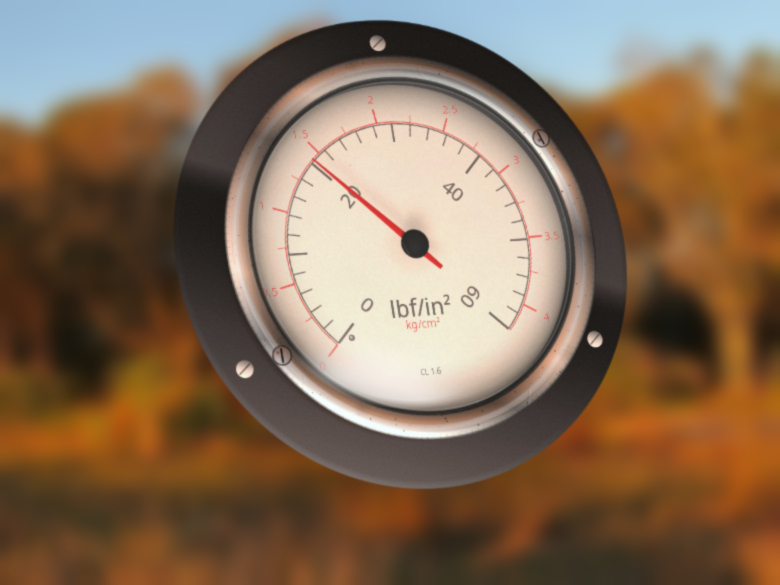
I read 20 psi
